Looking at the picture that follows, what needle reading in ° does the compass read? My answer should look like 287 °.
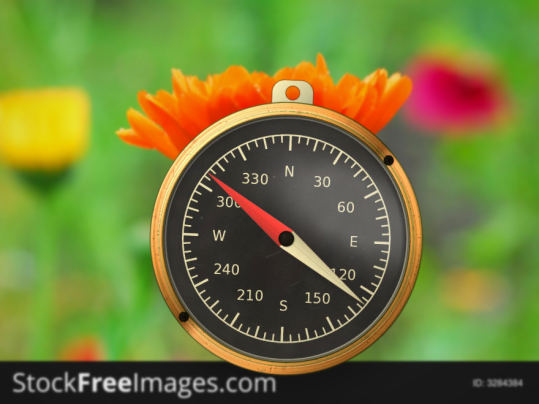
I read 307.5 °
